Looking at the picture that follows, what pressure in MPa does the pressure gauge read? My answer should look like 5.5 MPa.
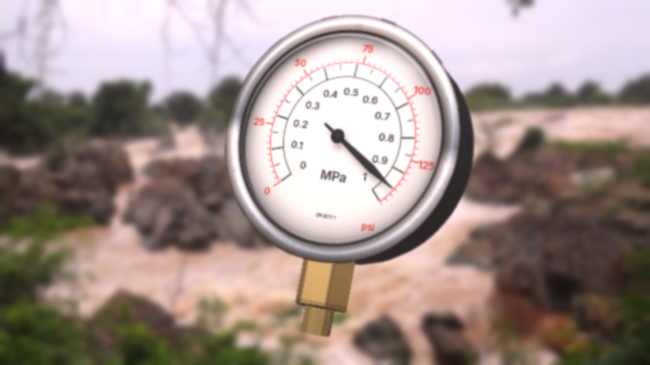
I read 0.95 MPa
